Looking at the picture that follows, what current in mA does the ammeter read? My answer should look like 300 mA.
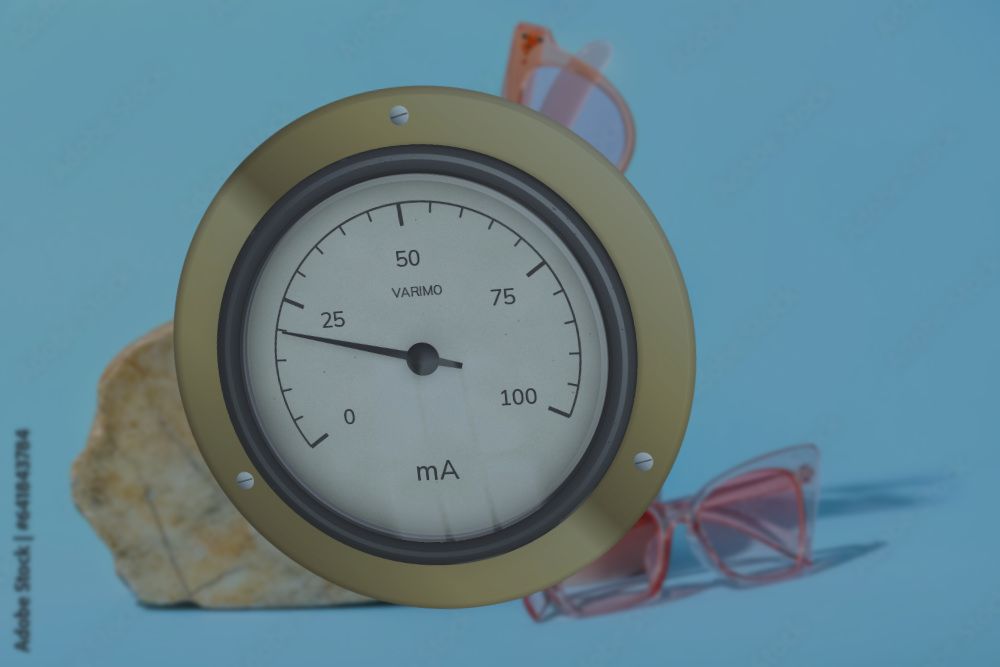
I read 20 mA
